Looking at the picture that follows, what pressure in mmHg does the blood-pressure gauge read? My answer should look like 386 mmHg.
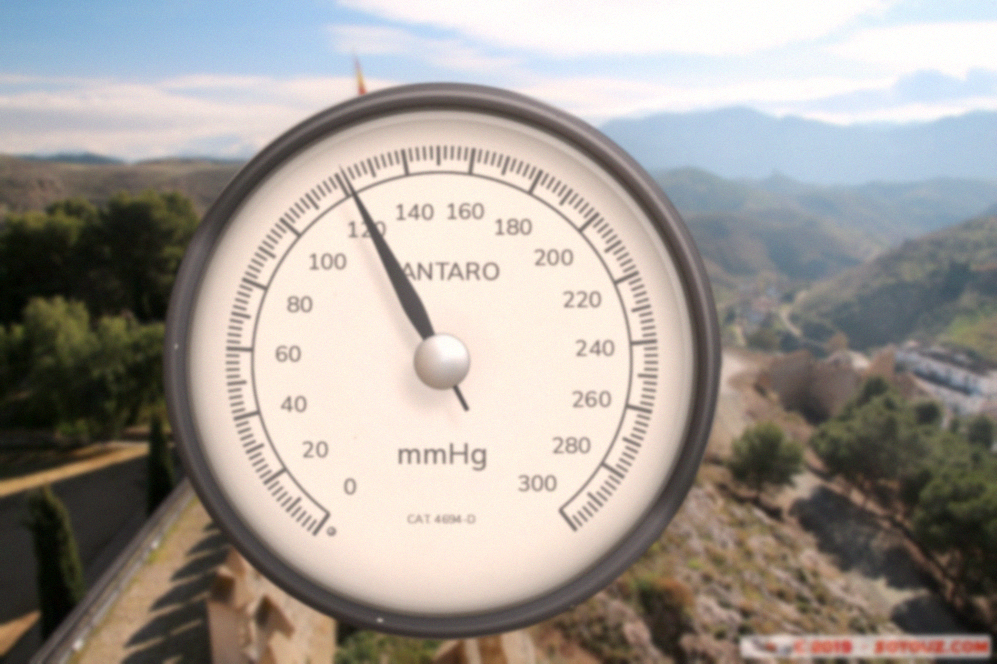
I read 122 mmHg
